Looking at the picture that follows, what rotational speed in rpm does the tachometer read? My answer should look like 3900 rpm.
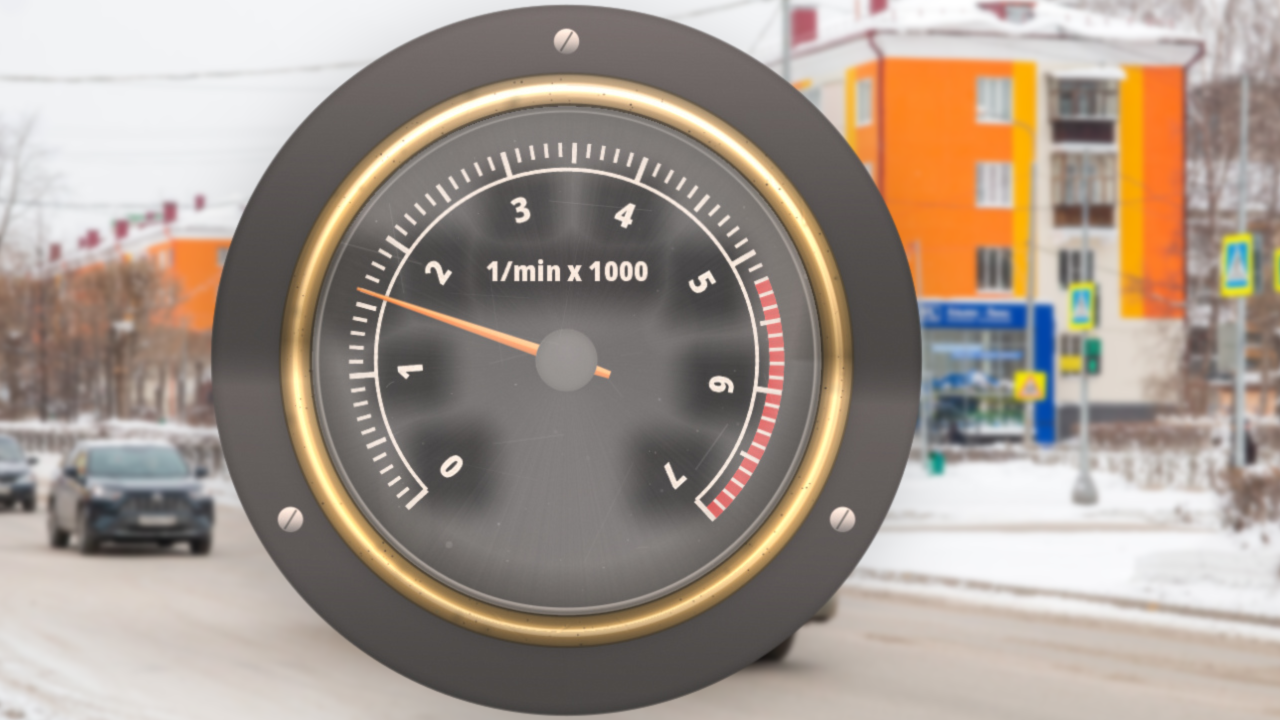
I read 1600 rpm
